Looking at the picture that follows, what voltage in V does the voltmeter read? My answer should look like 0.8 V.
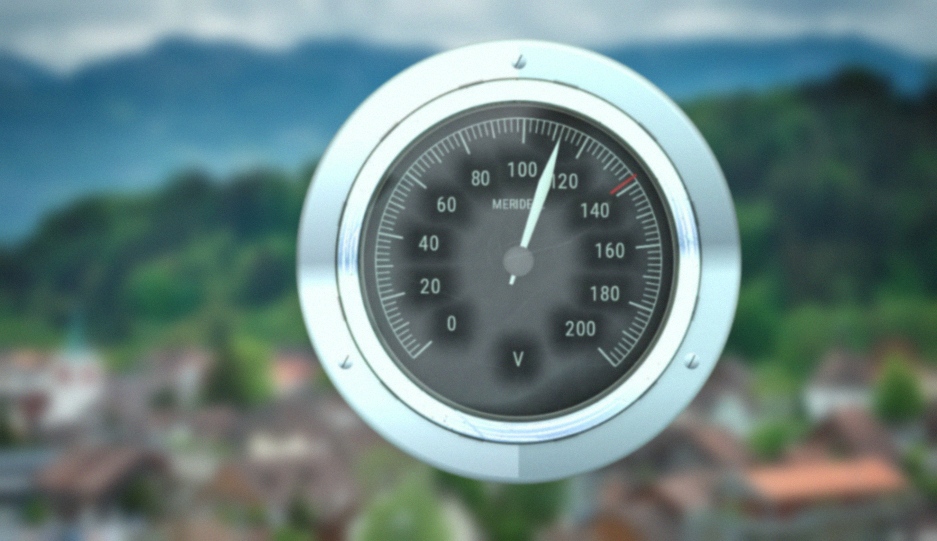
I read 112 V
